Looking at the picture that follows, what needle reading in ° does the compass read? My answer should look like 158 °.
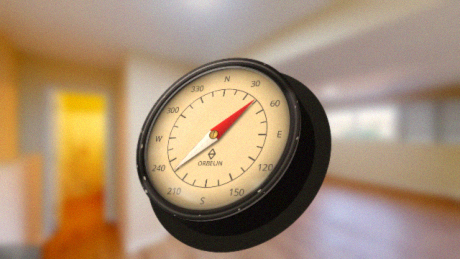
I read 45 °
